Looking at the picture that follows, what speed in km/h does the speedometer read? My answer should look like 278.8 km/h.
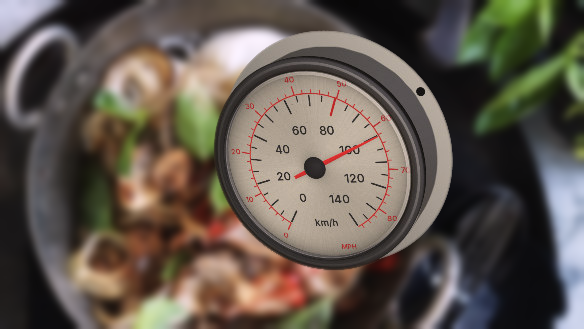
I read 100 km/h
